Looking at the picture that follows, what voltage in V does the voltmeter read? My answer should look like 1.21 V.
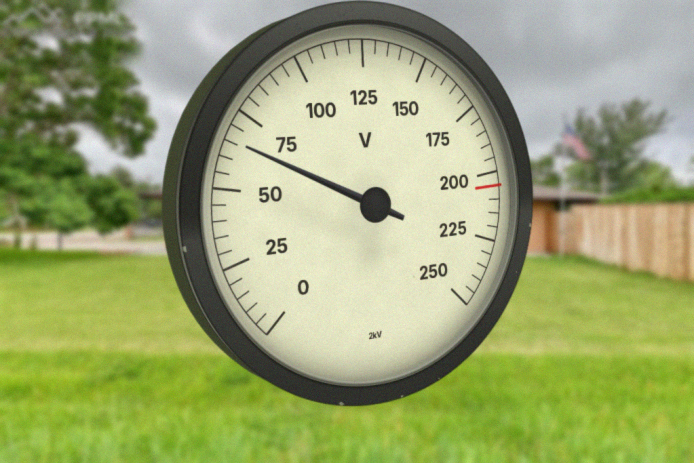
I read 65 V
